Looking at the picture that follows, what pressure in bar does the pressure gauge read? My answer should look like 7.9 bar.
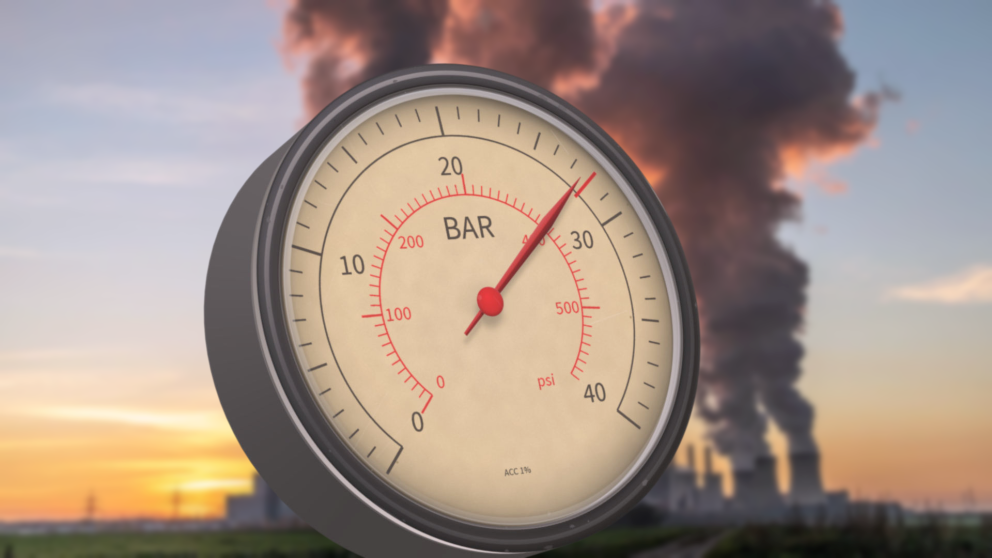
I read 27.5 bar
